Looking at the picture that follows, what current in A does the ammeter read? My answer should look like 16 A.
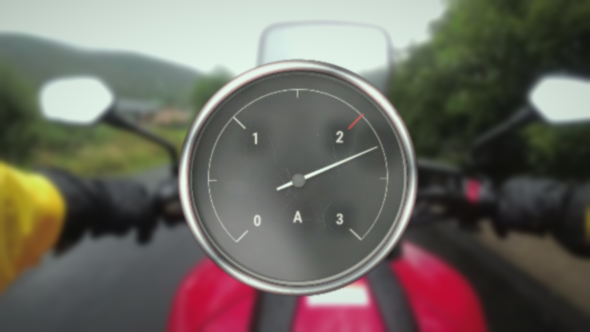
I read 2.25 A
